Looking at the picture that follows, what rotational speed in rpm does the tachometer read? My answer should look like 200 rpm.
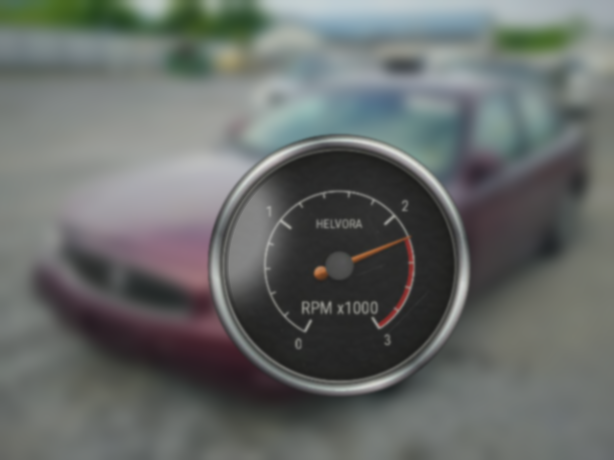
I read 2200 rpm
